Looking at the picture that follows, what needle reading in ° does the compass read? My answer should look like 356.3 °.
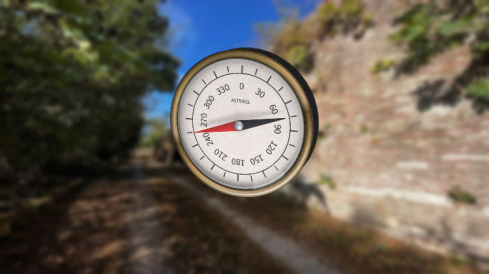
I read 255 °
